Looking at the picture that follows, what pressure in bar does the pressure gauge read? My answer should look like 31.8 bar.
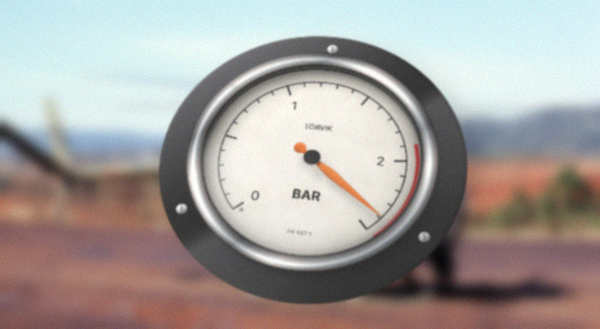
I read 2.4 bar
